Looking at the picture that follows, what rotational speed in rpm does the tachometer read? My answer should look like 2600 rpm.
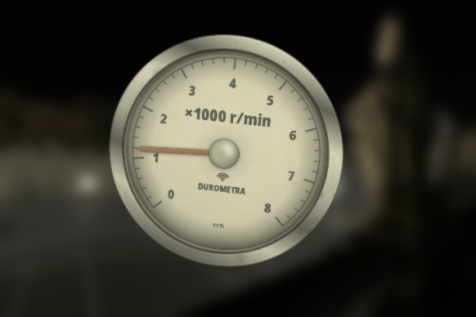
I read 1200 rpm
